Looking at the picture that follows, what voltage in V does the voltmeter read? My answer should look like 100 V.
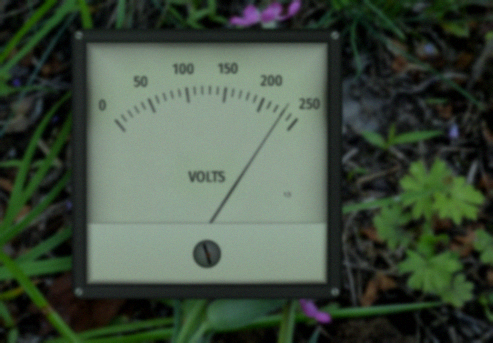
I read 230 V
